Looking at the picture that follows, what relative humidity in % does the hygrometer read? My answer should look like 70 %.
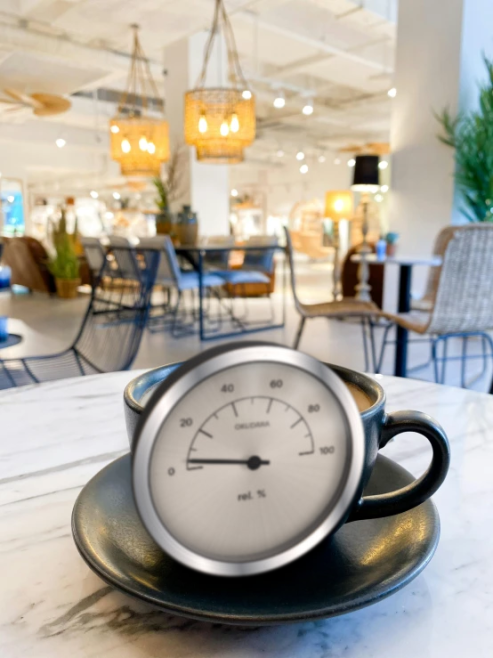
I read 5 %
